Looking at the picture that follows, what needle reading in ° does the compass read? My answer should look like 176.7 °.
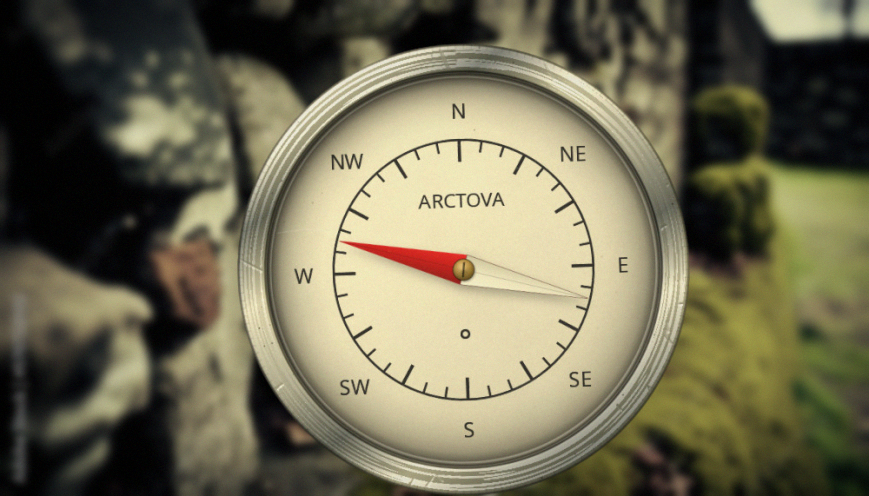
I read 285 °
